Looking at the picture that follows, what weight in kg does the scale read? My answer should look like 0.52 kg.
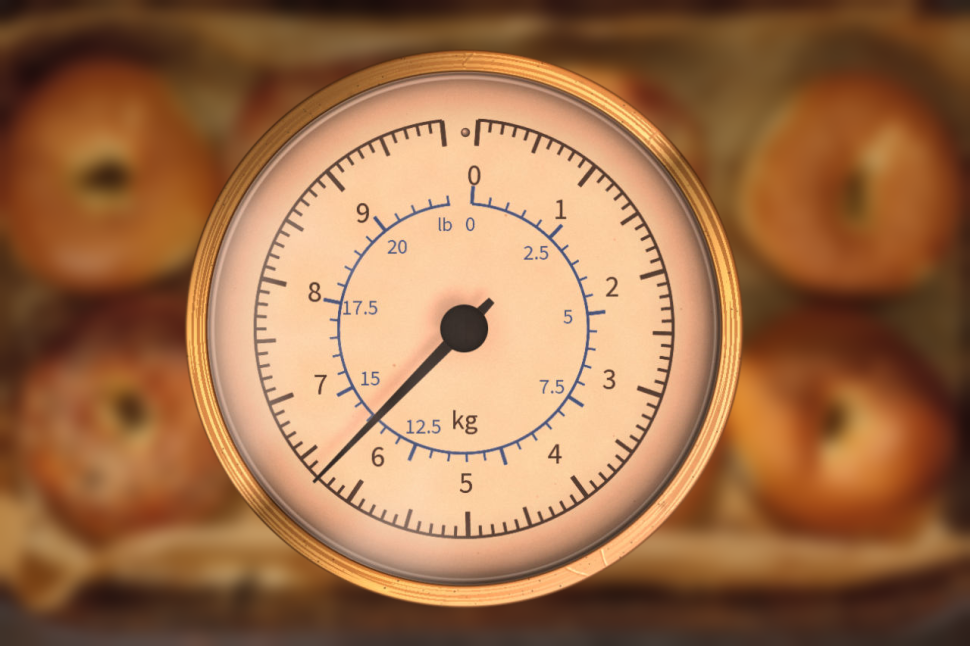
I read 6.3 kg
